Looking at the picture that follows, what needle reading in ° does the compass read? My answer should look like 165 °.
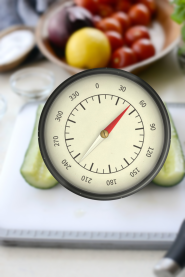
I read 50 °
